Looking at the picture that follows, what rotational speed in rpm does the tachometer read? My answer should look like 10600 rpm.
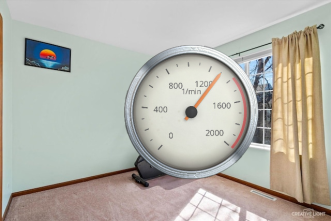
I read 1300 rpm
